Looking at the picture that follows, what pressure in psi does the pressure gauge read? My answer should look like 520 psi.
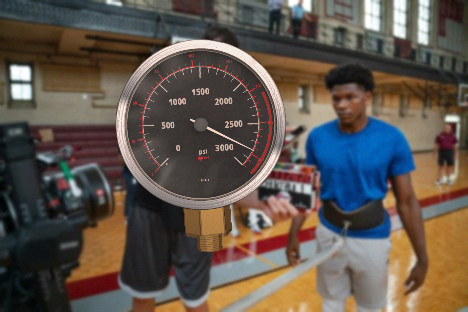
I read 2800 psi
